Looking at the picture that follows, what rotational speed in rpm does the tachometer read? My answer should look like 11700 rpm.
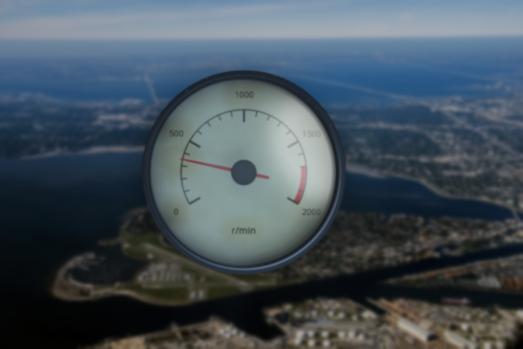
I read 350 rpm
